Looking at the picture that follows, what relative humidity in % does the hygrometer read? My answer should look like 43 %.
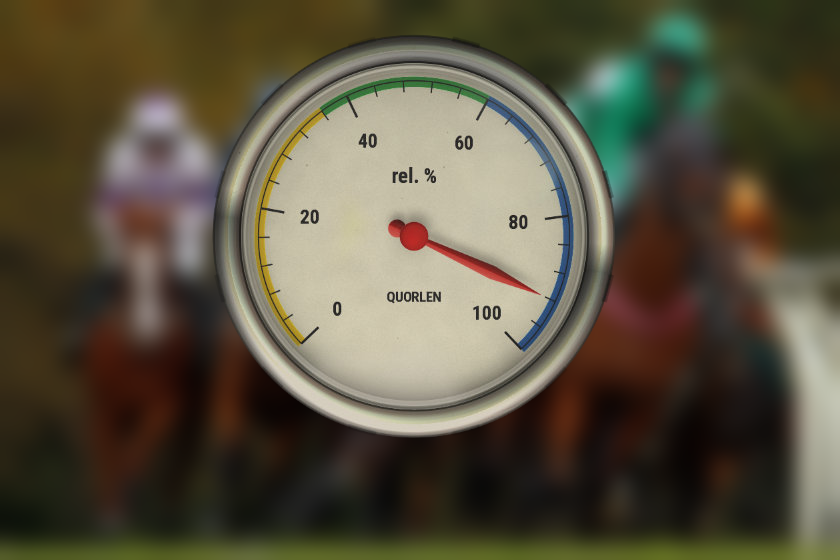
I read 92 %
